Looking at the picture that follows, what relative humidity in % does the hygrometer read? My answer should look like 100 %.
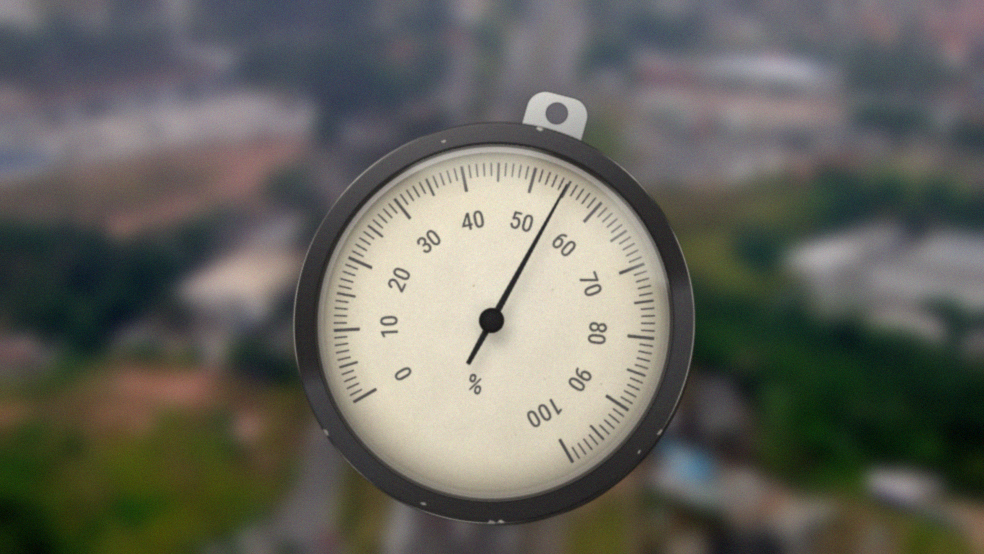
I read 55 %
